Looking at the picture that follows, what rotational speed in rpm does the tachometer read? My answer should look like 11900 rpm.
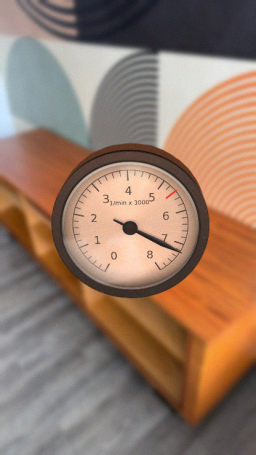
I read 7200 rpm
